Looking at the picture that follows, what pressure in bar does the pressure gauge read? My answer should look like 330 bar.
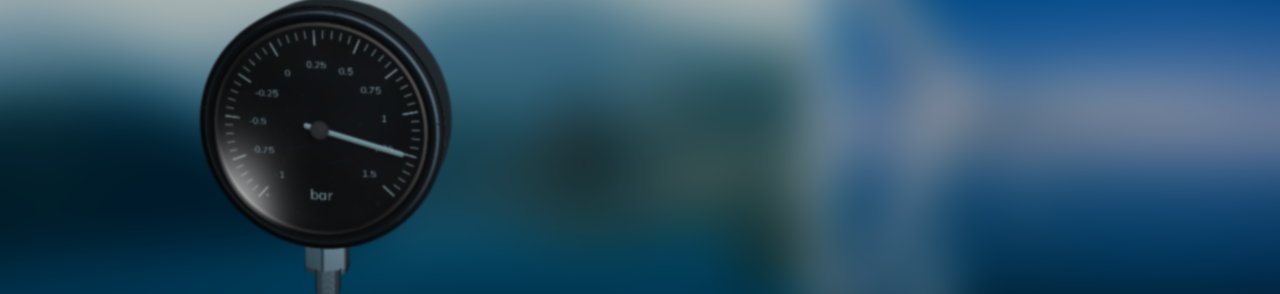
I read 1.25 bar
